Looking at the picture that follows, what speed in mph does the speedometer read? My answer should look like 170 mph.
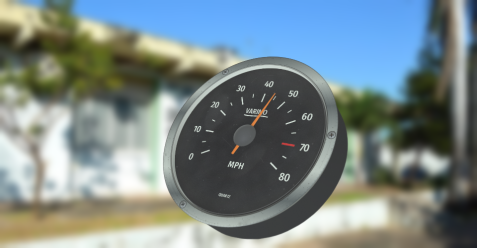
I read 45 mph
